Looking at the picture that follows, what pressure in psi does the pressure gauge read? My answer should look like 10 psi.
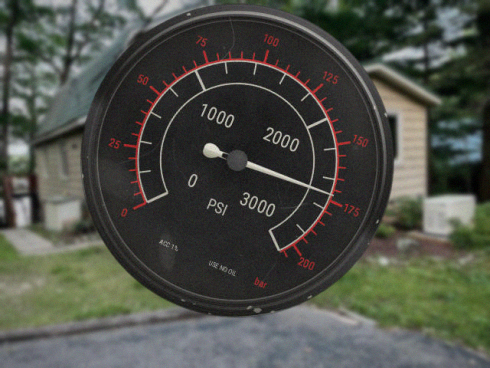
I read 2500 psi
